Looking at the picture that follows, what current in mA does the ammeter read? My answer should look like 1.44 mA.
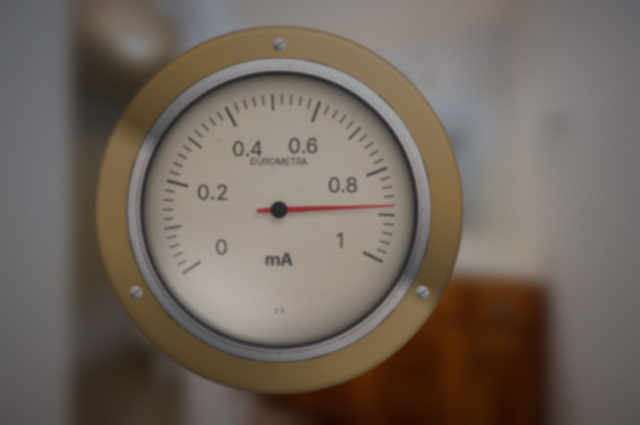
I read 0.88 mA
